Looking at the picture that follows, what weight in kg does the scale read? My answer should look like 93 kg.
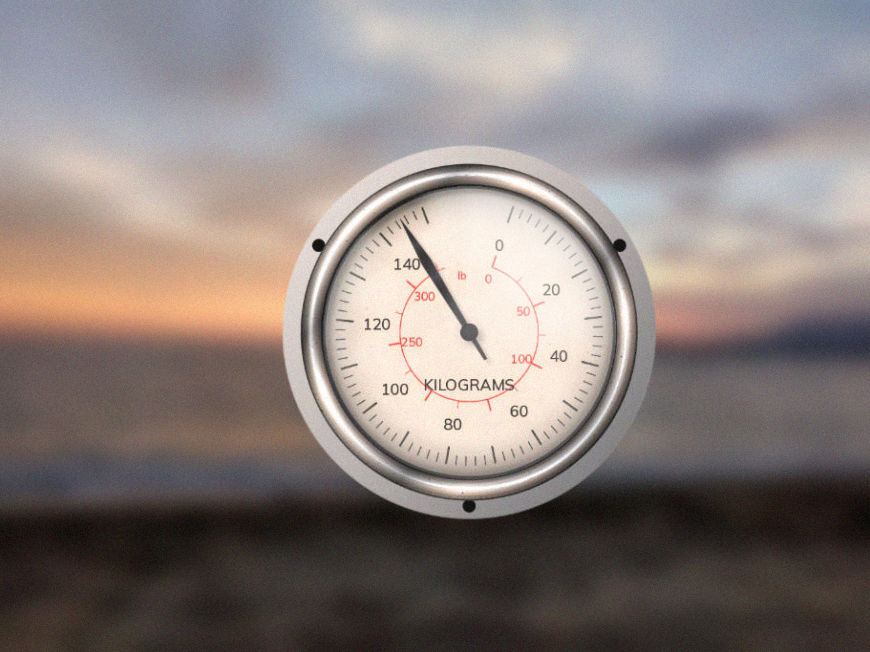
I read 145 kg
